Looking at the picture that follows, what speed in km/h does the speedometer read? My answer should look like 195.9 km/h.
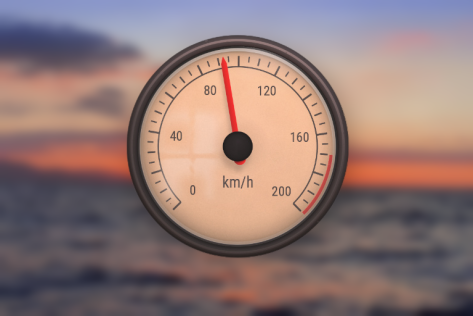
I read 92.5 km/h
